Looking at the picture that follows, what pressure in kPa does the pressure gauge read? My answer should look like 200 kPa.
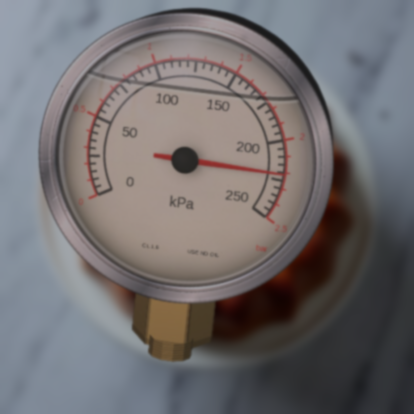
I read 220 kPa
